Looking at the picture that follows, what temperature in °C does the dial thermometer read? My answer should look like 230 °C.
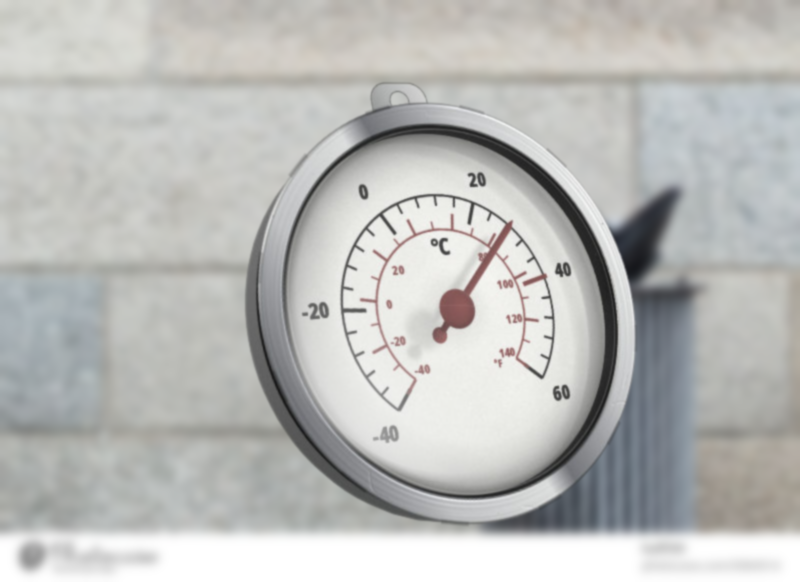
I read 28 °C
